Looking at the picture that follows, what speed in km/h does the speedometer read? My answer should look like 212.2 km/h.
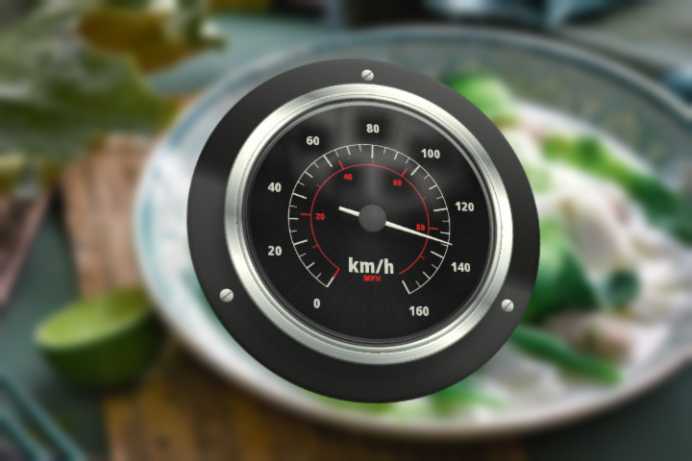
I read 135 km/h
